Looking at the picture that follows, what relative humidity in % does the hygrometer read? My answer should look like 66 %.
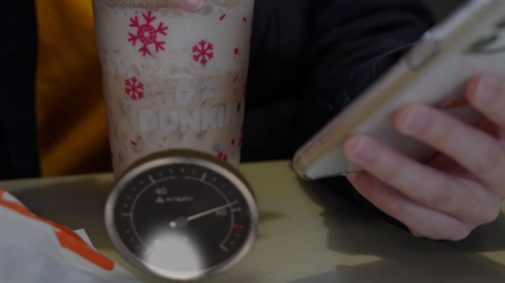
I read 76 %
